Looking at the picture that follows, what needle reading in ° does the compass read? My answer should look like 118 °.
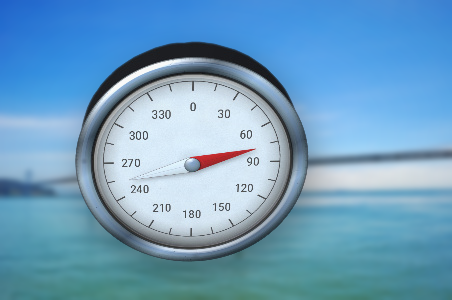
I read 75 °
